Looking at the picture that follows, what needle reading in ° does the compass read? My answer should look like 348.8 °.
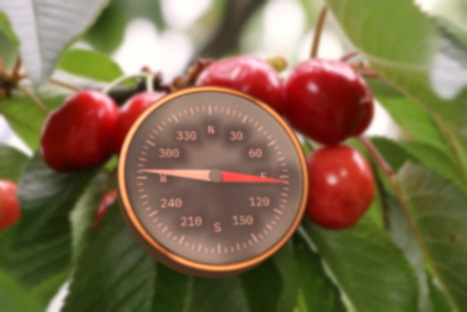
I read 95 °
